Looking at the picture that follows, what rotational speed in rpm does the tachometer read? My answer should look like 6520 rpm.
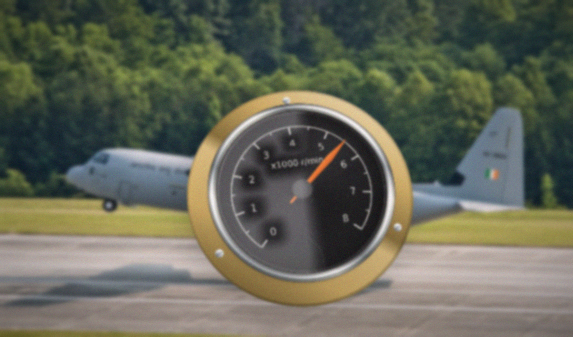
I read 5500 rpm
